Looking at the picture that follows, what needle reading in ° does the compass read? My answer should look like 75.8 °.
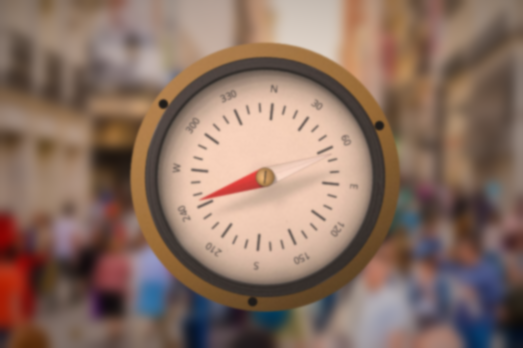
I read 245 °
